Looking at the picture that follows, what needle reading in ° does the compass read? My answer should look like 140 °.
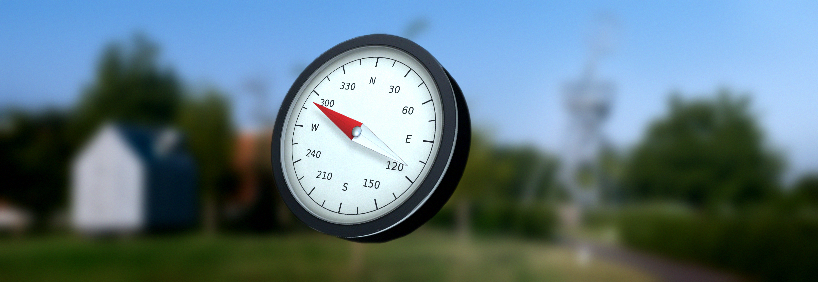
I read 292.5 °
